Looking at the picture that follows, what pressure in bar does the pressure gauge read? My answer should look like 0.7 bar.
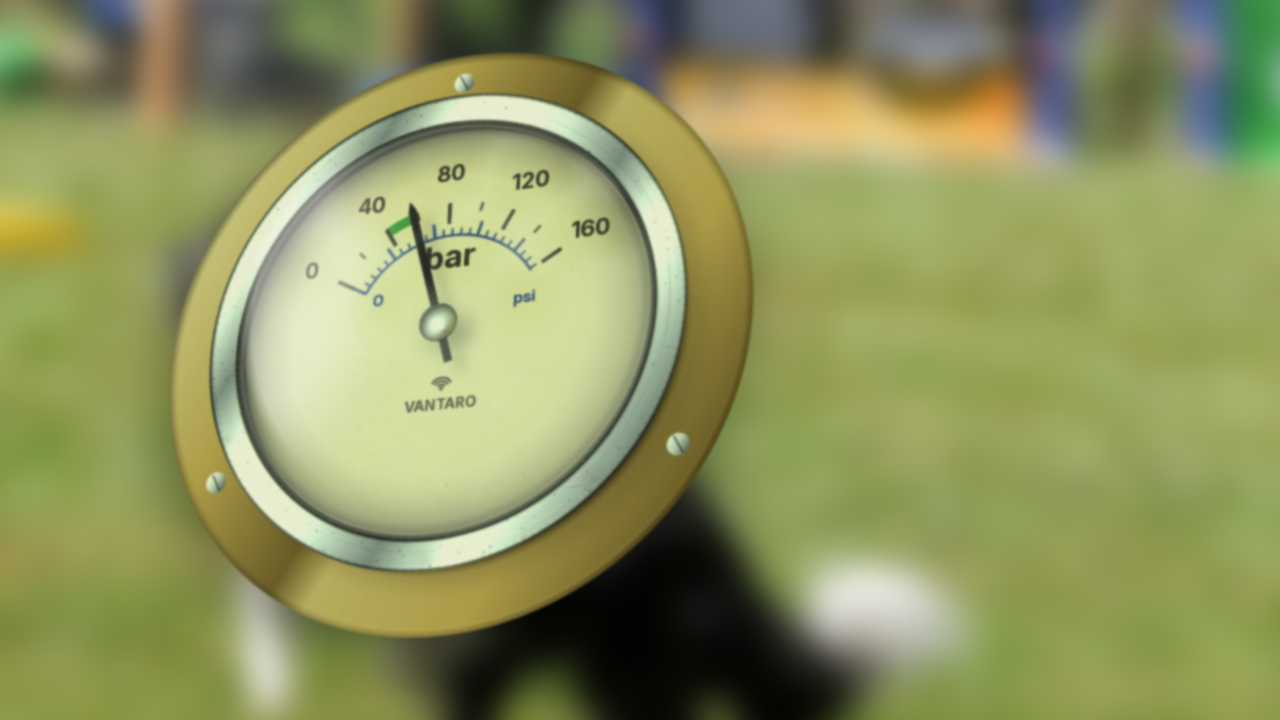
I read 60 bar
